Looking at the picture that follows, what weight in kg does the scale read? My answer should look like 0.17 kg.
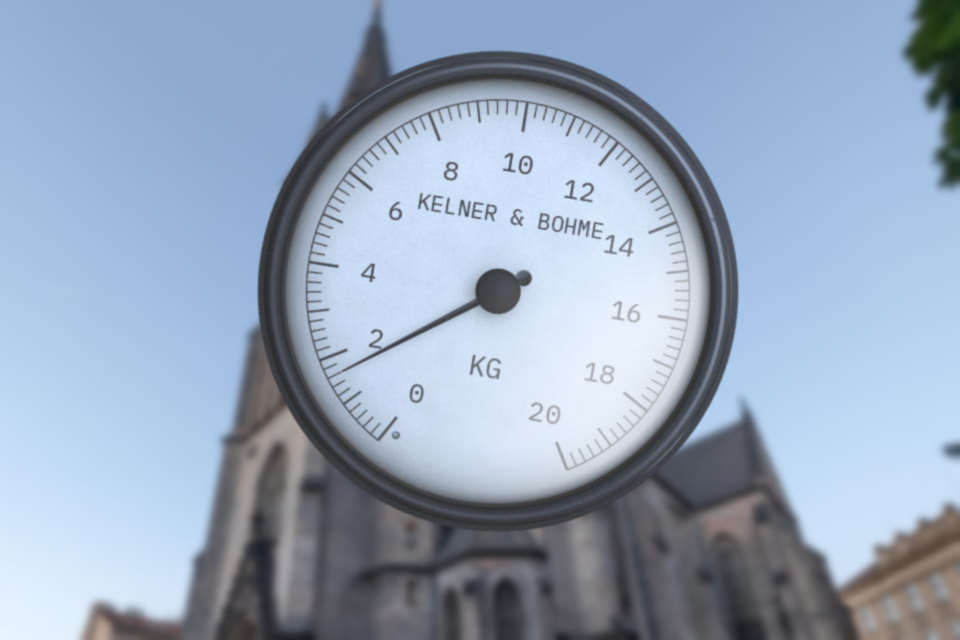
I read 1.6 kg
